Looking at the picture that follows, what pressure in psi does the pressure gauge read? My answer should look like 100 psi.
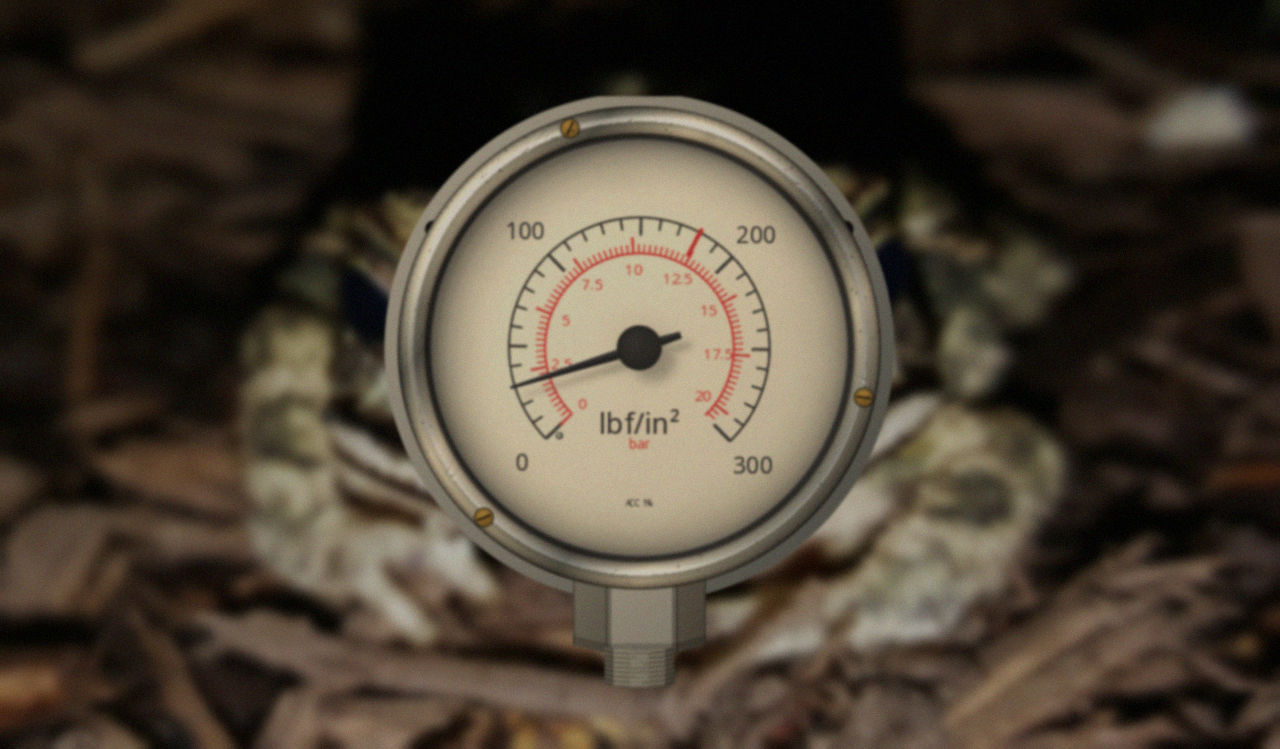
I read 30 psi
